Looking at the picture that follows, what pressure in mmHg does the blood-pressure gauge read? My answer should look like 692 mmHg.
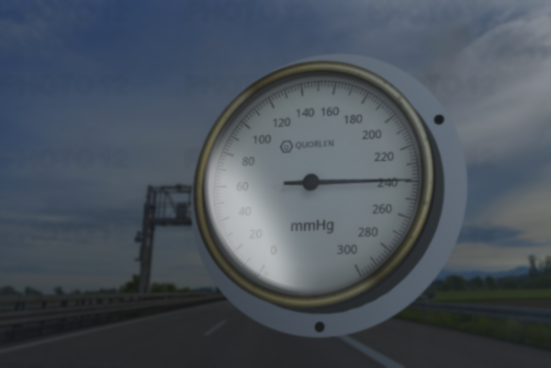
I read 240 mmHg
